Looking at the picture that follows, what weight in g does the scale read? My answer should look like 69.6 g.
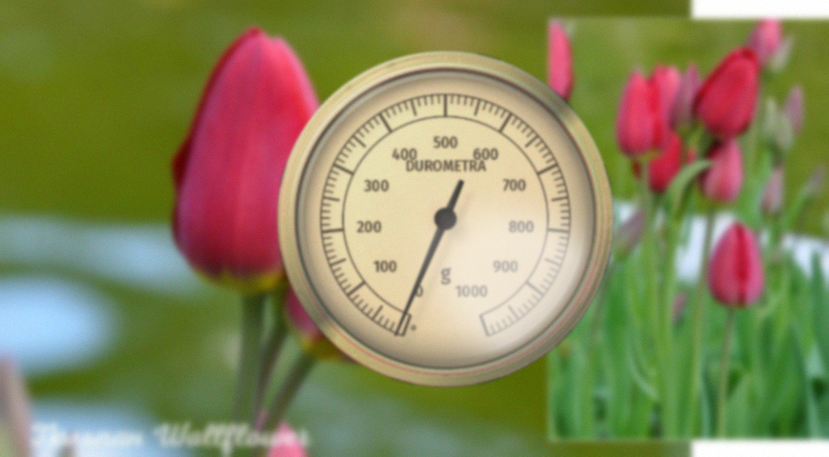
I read 10 g
